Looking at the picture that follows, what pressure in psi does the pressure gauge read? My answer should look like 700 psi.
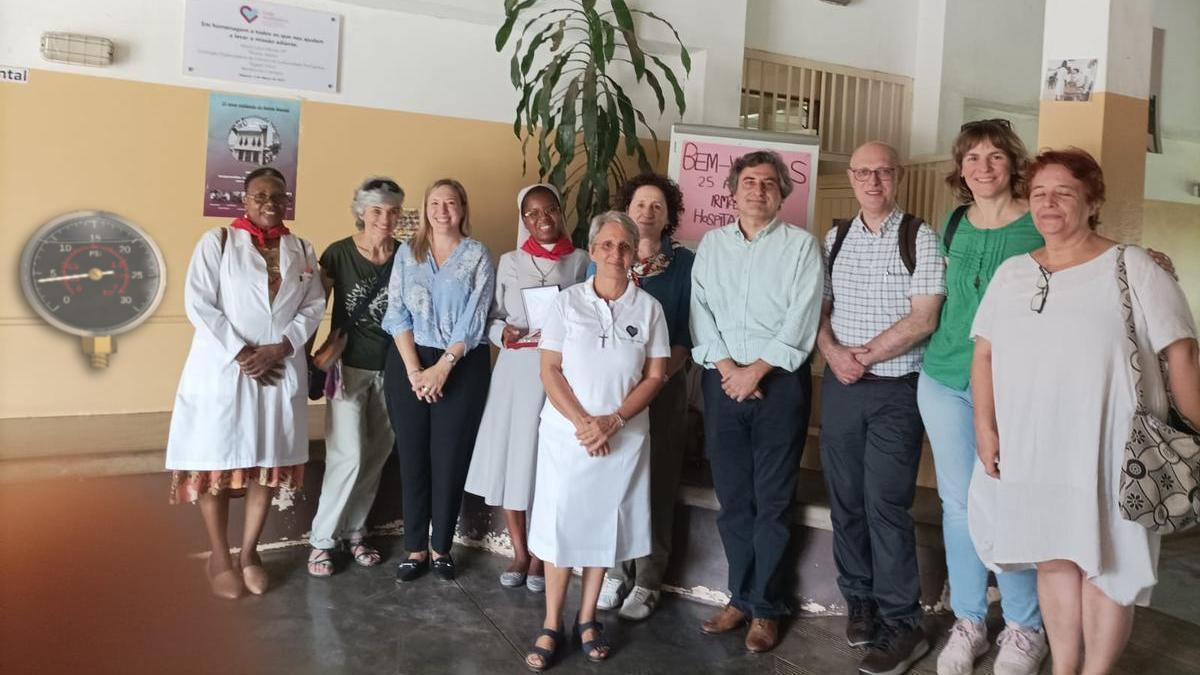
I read 4 psi
